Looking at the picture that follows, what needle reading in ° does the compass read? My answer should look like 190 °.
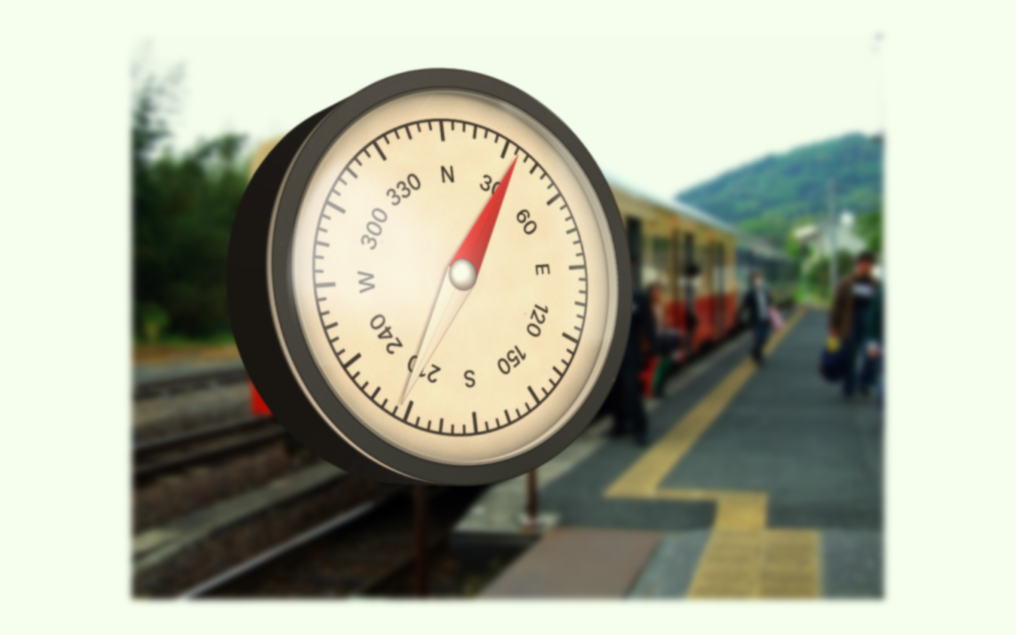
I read 35 °
